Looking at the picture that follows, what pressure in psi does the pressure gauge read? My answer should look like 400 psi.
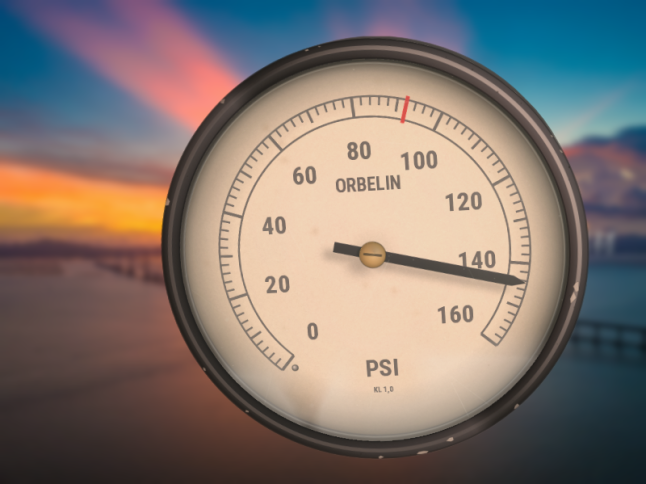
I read 144 psi
